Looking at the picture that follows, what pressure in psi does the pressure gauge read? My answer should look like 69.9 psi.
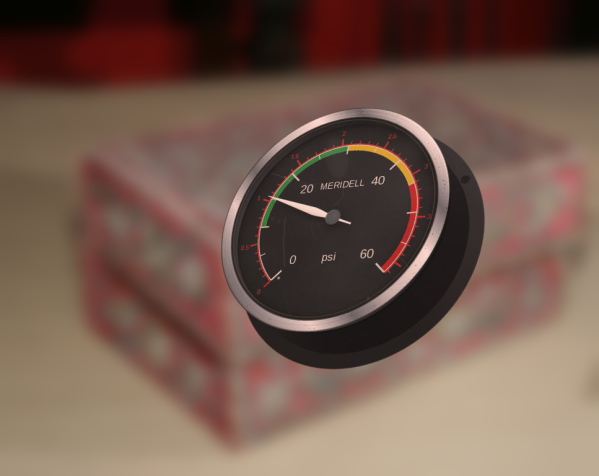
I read 15 psi
